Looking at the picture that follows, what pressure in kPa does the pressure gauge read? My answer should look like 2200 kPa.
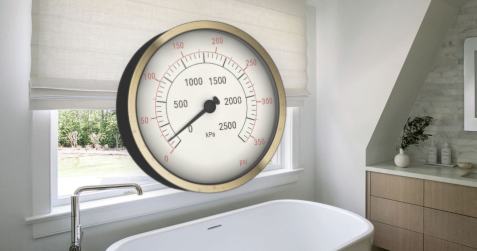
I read 100 kPa
